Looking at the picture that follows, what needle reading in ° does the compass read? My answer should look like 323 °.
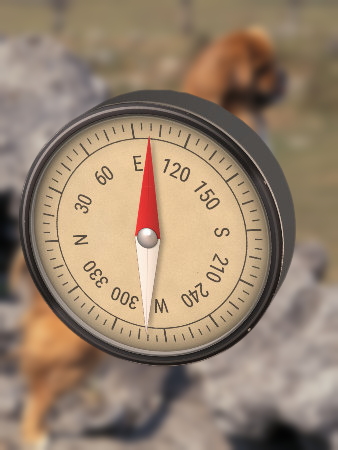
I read 100 °
